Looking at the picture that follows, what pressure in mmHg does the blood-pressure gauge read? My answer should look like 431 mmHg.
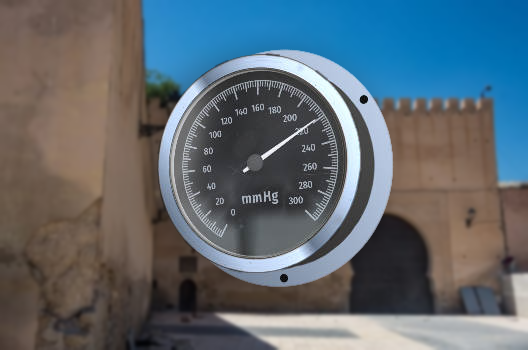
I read 220 mmHg
